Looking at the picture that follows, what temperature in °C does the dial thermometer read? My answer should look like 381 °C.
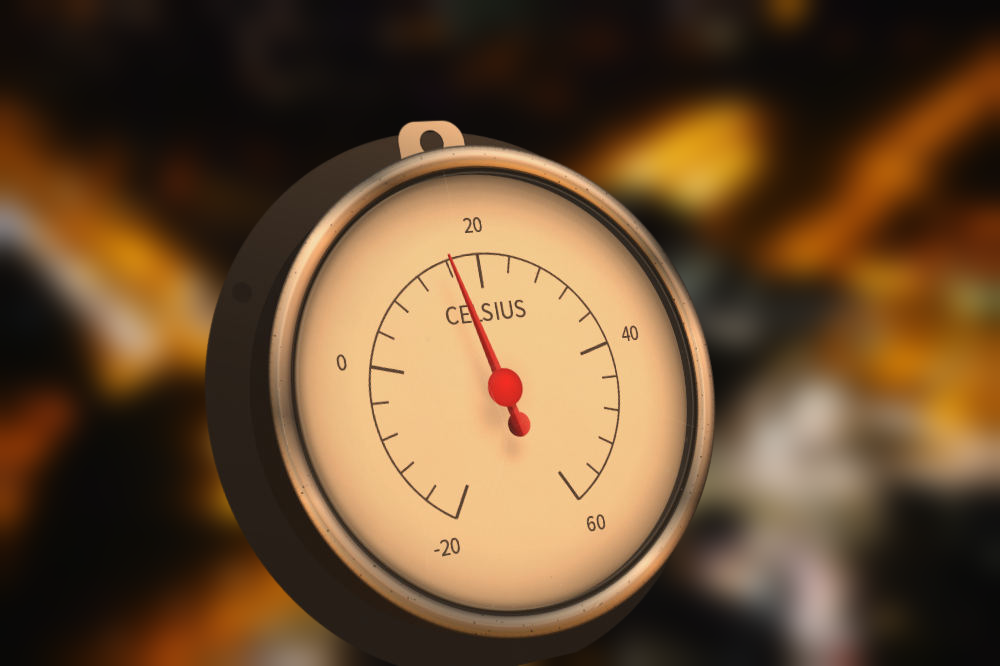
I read 16 °C
